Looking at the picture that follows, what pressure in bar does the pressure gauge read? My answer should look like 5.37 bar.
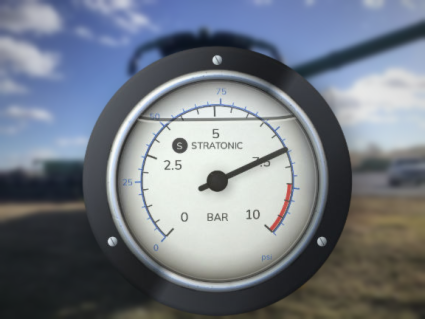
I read 7.5 bar
